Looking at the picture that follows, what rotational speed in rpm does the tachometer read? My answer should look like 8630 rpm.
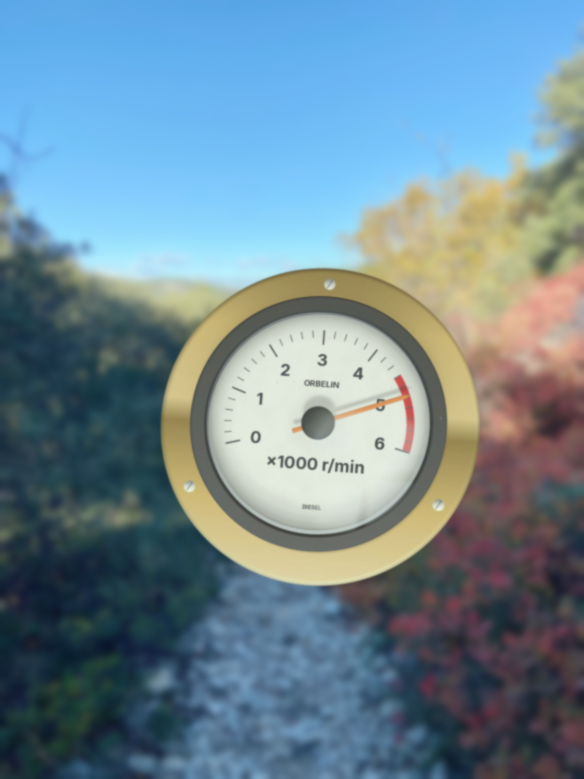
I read 5000 rpm
